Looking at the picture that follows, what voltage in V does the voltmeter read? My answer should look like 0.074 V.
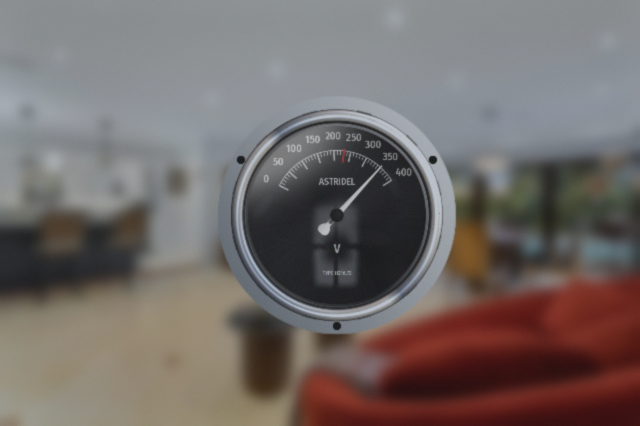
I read 350 V
